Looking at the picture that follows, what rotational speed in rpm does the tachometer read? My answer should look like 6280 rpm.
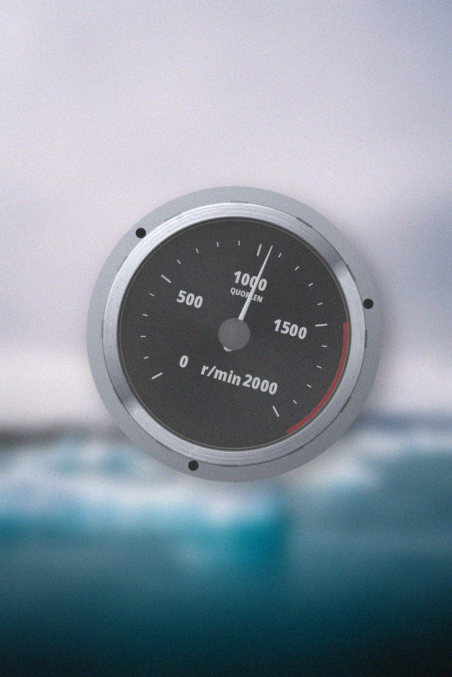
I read 1050 rpm
